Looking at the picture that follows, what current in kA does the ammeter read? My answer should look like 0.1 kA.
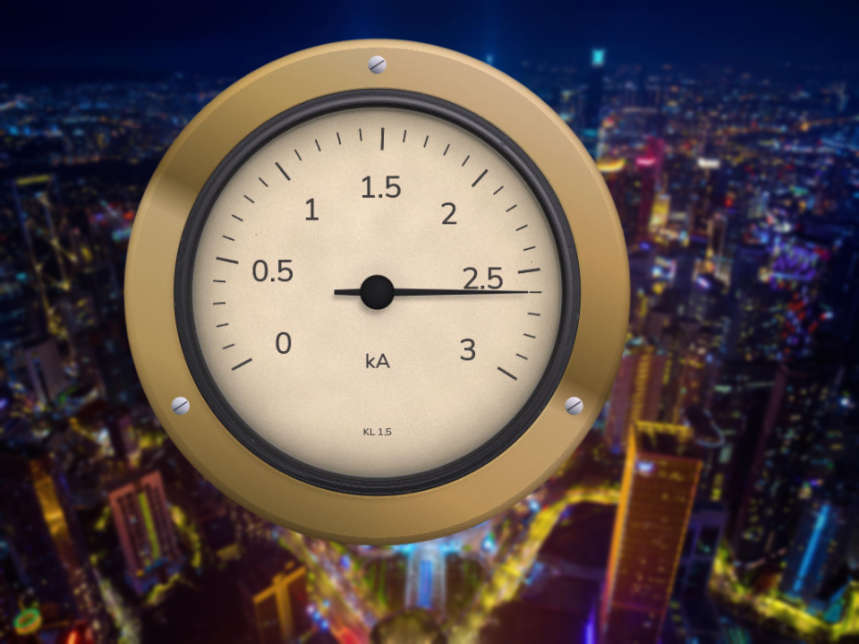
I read 2.6 kA
